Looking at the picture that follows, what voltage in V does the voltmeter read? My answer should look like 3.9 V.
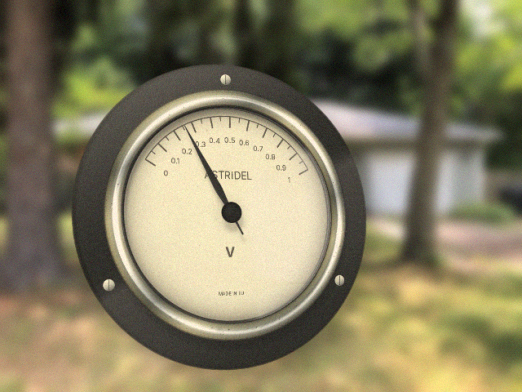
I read 0.25 V
